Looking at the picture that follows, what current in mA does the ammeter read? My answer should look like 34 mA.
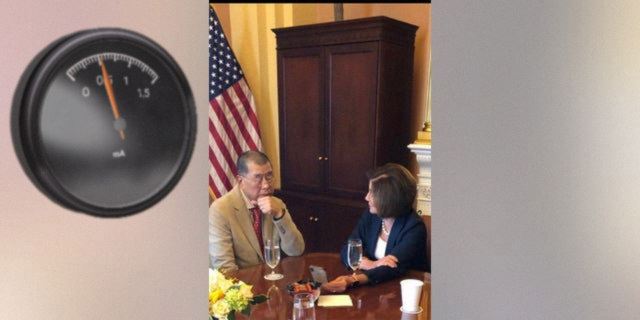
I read 0.5 mA
